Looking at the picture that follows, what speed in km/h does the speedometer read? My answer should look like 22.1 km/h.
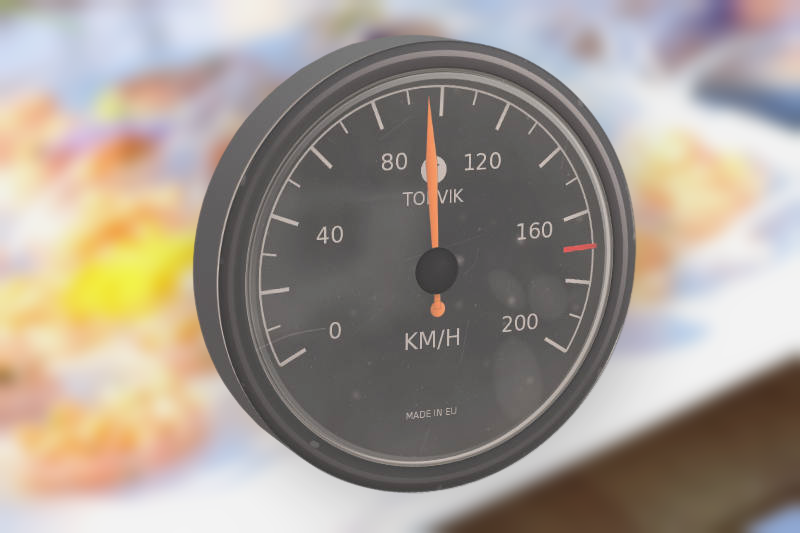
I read 95 km/h
